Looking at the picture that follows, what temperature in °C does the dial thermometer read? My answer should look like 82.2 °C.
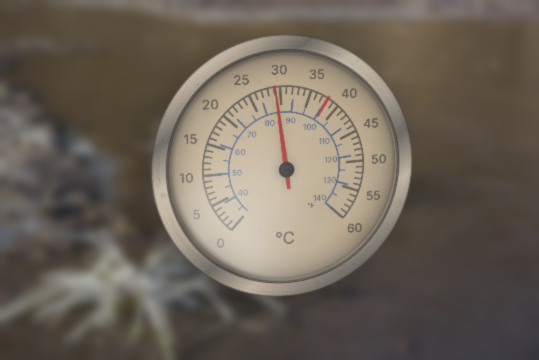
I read 29 °C
